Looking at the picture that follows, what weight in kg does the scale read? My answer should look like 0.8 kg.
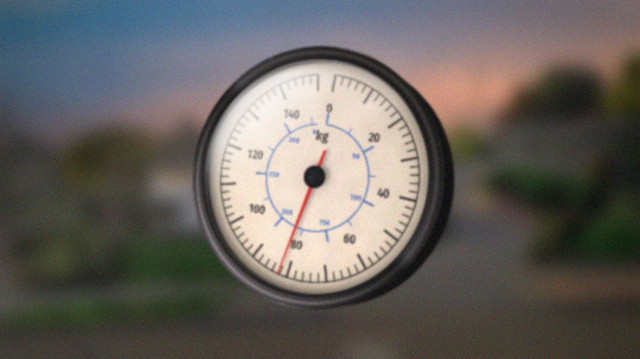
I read 82 kg
